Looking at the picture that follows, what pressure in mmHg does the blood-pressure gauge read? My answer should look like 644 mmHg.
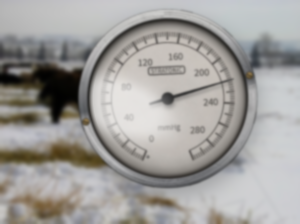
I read 220 mmHg
